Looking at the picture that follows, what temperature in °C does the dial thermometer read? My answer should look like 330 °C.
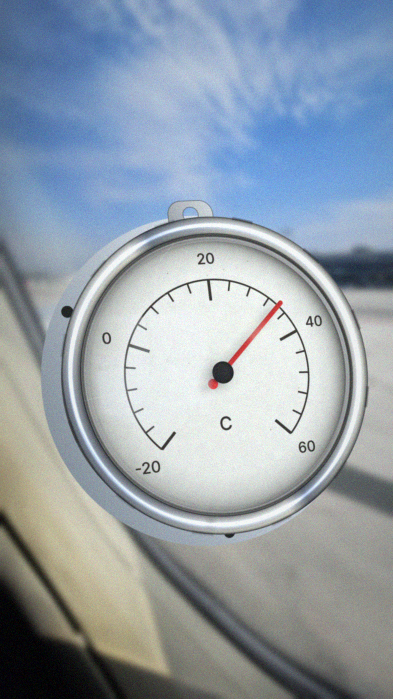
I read 34 °C
